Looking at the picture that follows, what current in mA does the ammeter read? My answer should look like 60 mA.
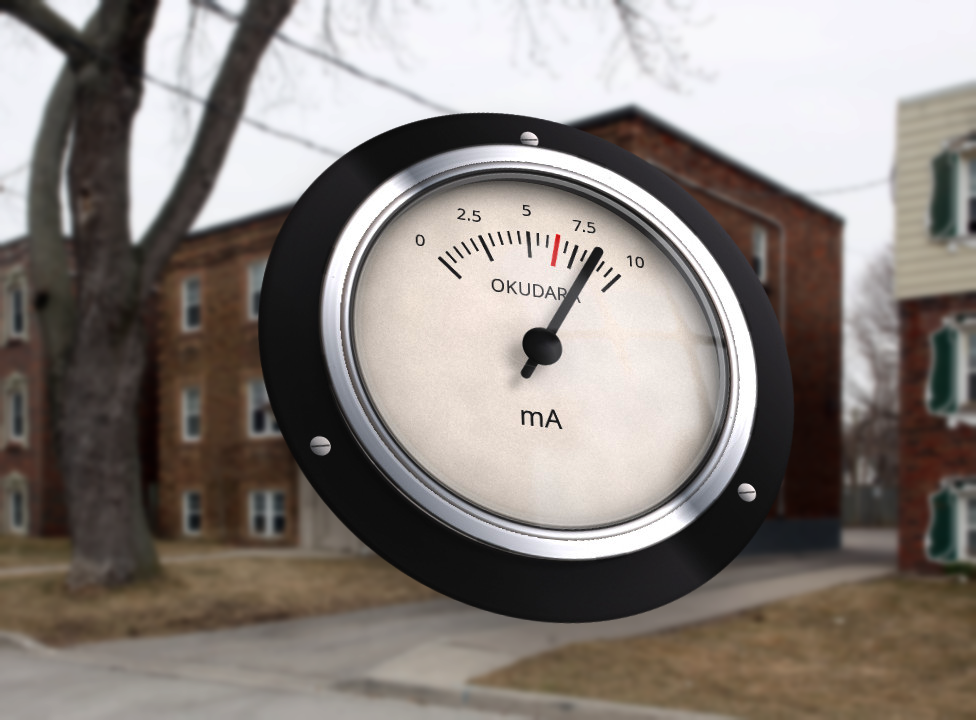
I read 8.5 mA
